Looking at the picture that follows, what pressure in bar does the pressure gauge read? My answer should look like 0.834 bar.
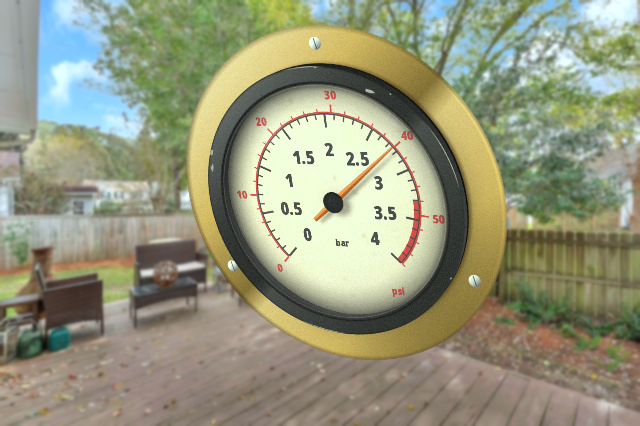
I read 2.75 bar
